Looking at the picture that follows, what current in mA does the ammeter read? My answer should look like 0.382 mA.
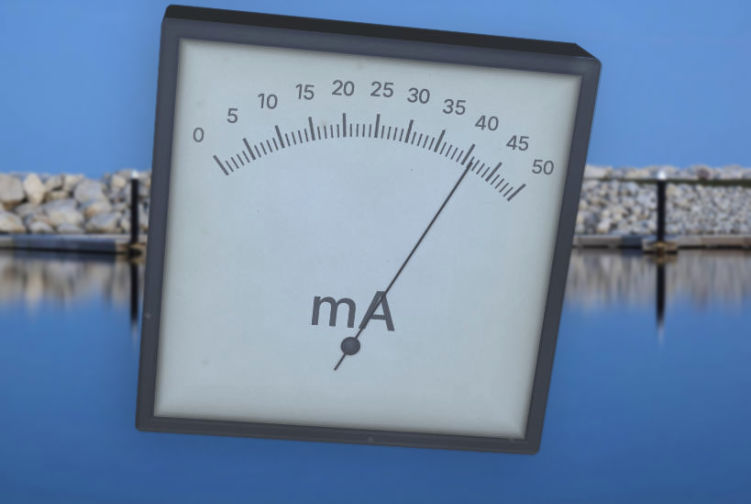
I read 41 mA
